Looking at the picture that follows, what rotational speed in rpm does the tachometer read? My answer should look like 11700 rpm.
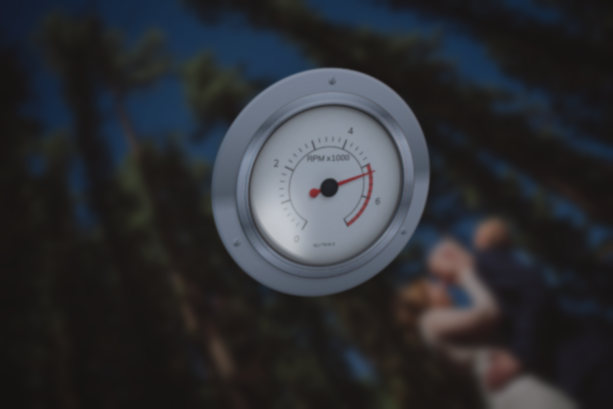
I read 5200 rpm
